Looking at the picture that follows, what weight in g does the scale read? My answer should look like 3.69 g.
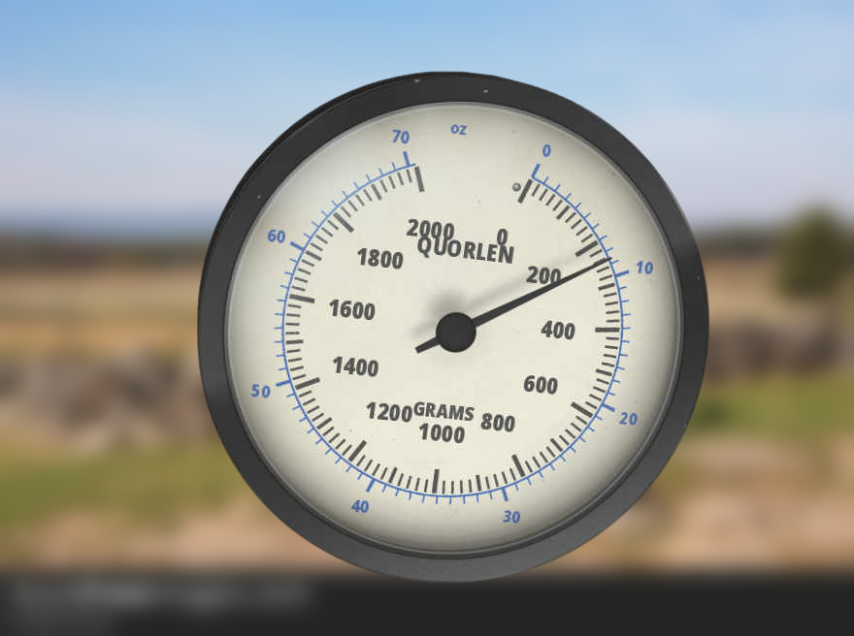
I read 240 g
